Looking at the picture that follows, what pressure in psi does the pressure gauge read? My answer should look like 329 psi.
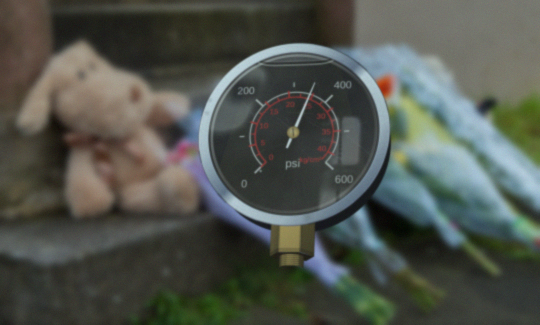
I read 350 psi
